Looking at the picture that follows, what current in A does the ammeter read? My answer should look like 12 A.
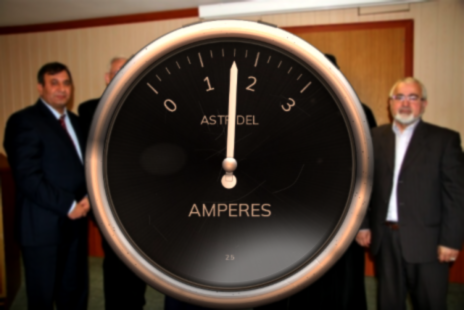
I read 1.6 A
